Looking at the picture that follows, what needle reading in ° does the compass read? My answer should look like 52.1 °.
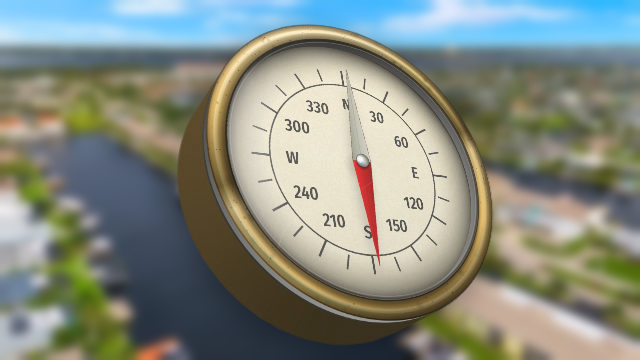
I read 180 °
